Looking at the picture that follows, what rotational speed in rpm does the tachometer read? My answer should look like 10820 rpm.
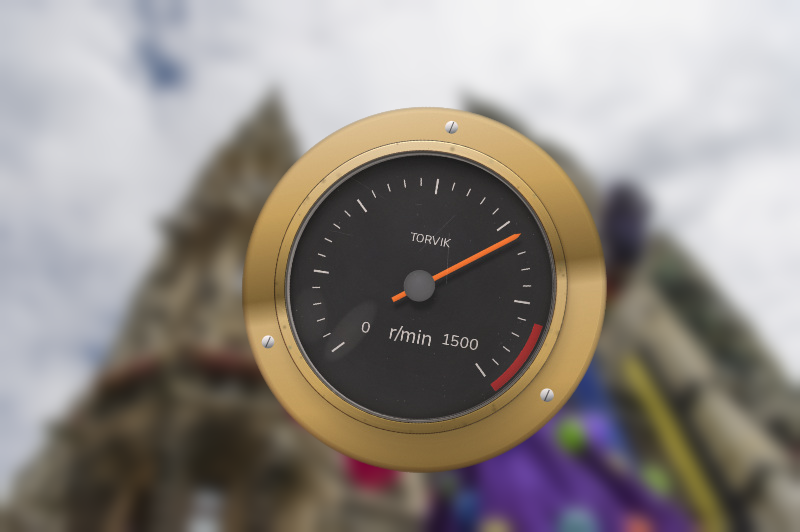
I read 1050 rpm
